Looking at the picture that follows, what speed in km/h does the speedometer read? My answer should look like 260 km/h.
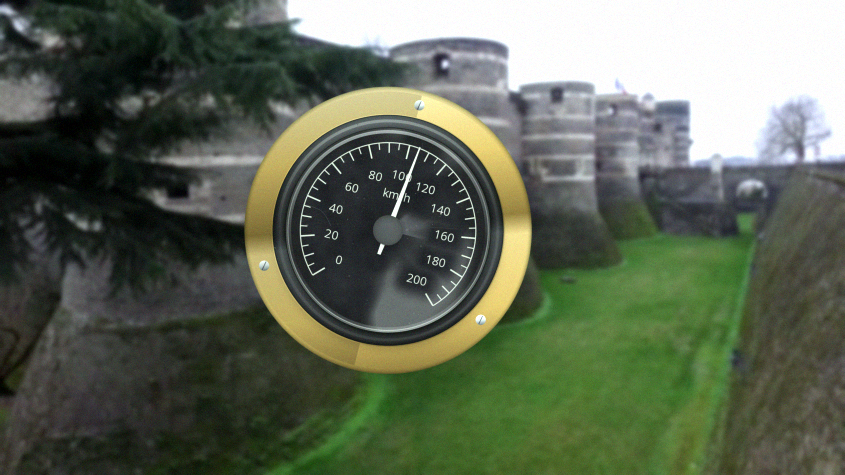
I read 105 km/h
